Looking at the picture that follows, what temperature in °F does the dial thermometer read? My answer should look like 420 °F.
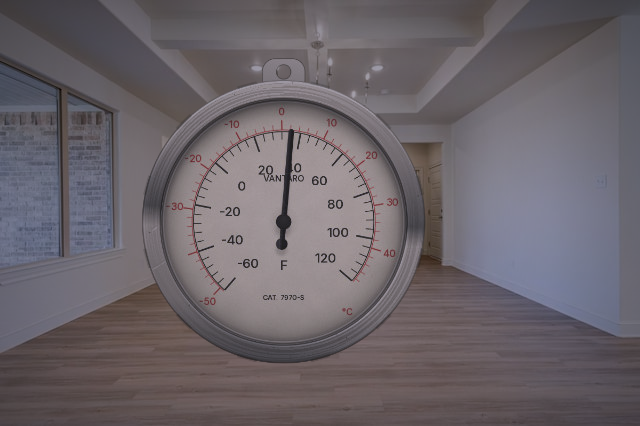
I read 36 °F
